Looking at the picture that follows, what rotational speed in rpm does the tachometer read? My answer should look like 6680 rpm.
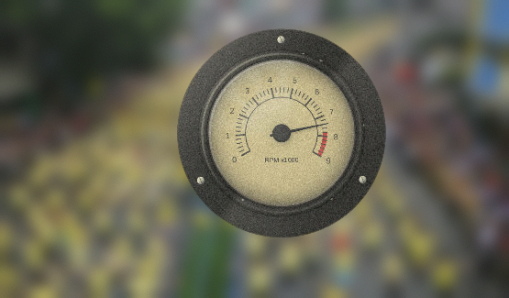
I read 7400 rpm
